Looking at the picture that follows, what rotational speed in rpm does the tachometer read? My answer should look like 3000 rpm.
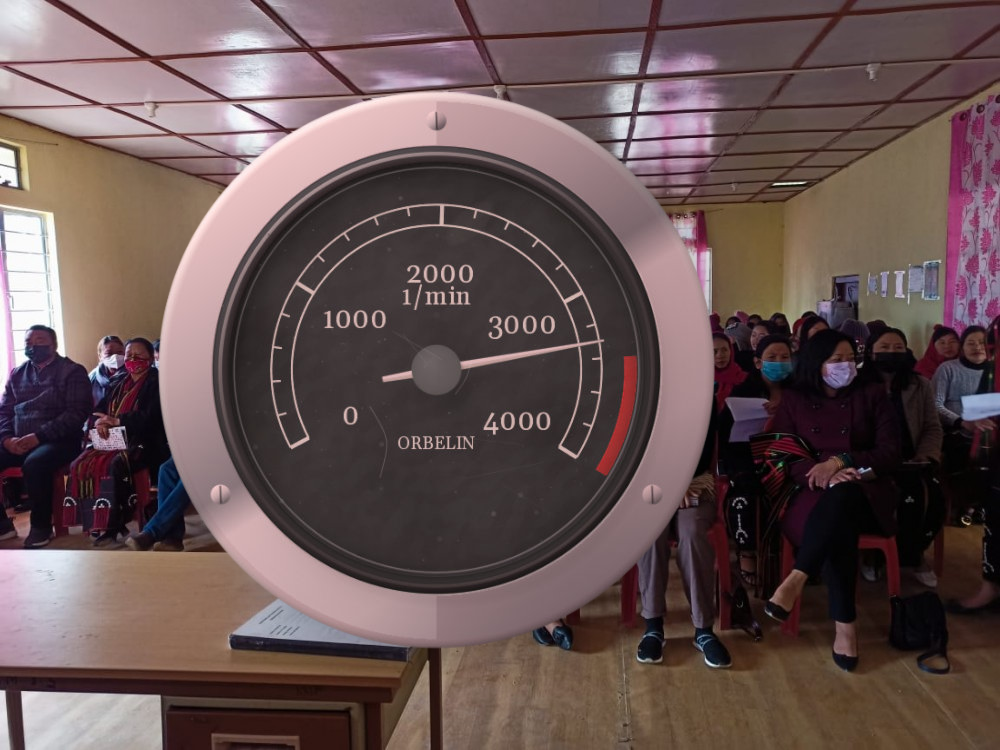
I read 3300 rpm
